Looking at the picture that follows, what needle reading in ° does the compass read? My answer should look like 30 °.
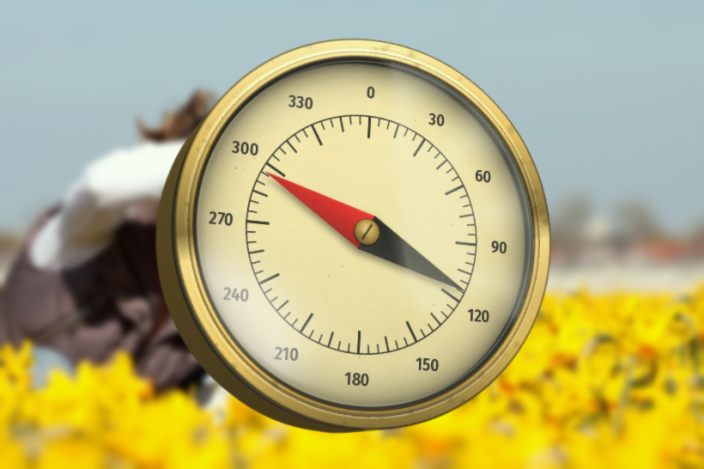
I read 295 °
